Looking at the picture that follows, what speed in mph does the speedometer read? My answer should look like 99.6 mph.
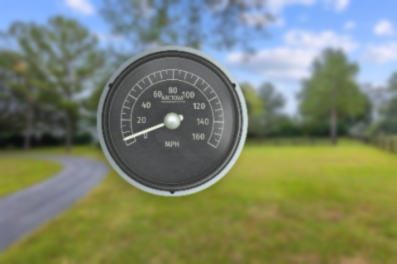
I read 5 mph
